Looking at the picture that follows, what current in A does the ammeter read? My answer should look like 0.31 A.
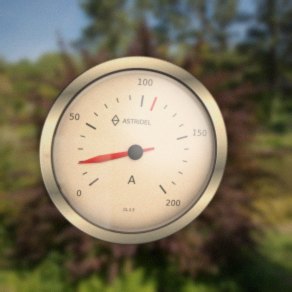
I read 20 A
